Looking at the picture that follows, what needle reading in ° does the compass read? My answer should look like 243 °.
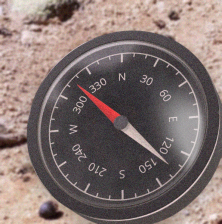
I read 315 °
